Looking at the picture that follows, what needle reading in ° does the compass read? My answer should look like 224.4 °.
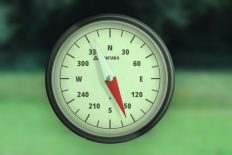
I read 157.5 °
